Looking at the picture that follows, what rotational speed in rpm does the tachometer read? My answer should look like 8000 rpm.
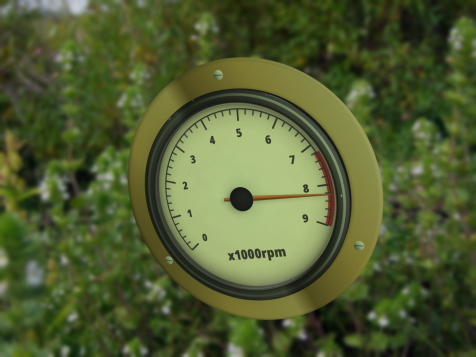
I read 8200 rpm
